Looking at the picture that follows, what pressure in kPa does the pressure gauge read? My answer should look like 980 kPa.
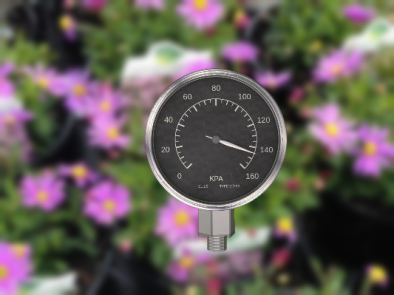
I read 145 kPa
